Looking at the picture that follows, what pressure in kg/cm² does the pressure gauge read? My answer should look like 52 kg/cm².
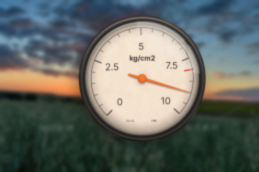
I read 9 kg/cm²
